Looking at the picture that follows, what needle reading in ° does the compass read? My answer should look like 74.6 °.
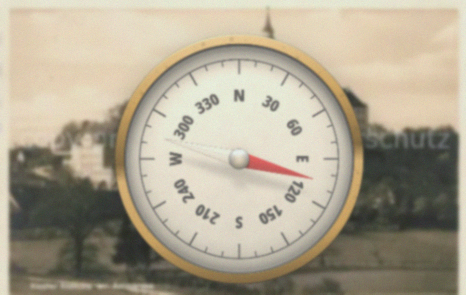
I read 105 °
